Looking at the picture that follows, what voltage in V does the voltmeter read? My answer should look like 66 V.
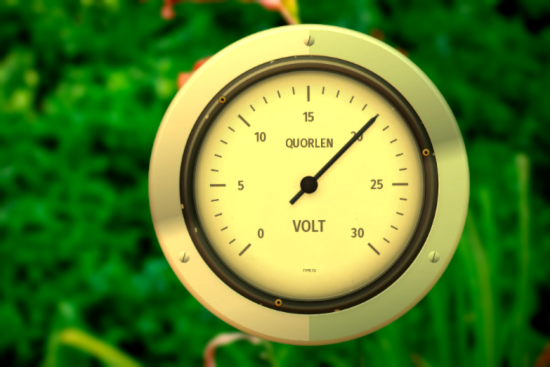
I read 20 V
